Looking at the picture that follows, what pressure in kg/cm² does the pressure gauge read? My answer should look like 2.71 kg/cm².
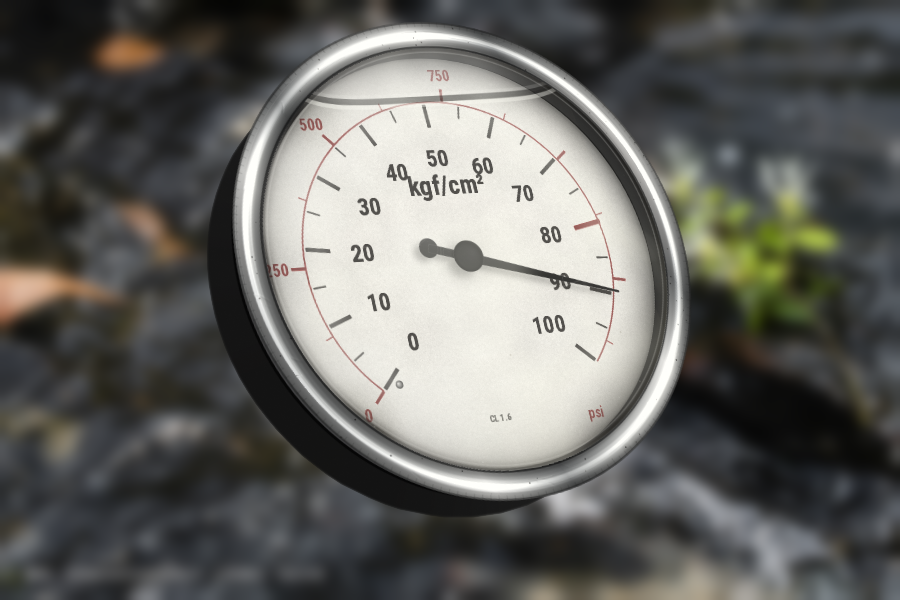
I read 90 kg/cm²
